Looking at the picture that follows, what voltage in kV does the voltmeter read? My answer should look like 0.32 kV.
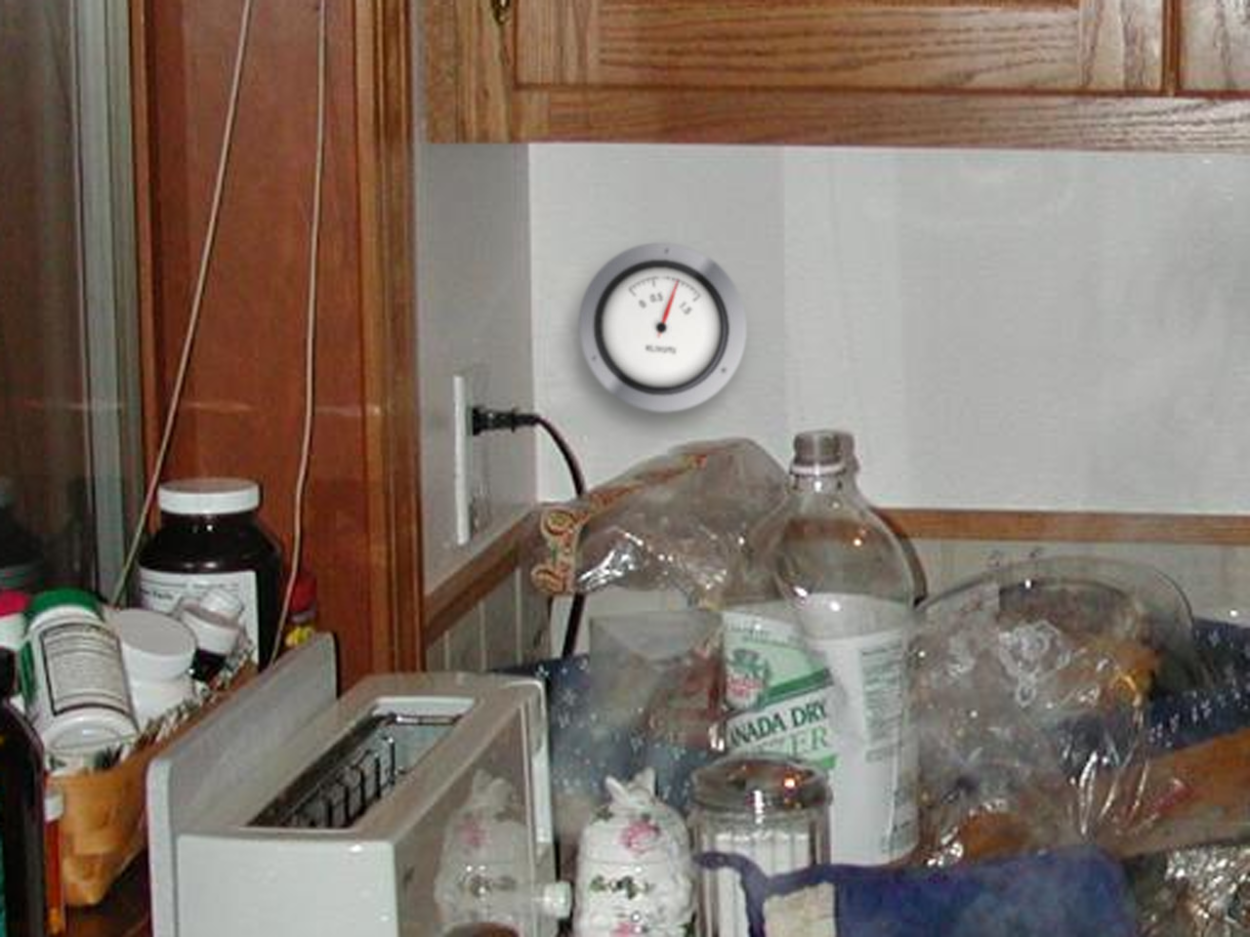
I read 1 kV
